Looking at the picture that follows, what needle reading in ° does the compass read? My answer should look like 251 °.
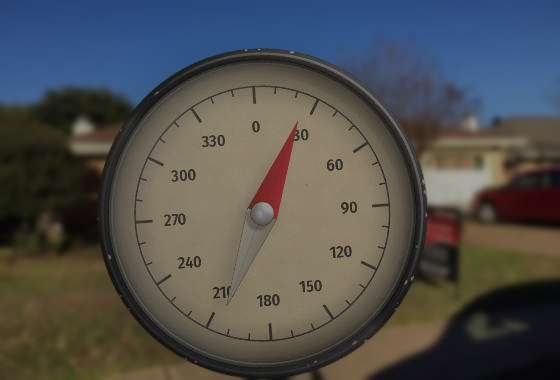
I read 25 °
